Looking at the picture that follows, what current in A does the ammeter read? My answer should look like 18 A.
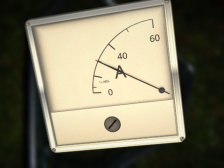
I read 30 A
